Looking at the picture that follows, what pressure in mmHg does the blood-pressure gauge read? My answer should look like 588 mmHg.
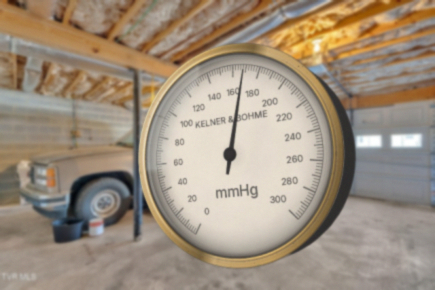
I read 170 mmHg
